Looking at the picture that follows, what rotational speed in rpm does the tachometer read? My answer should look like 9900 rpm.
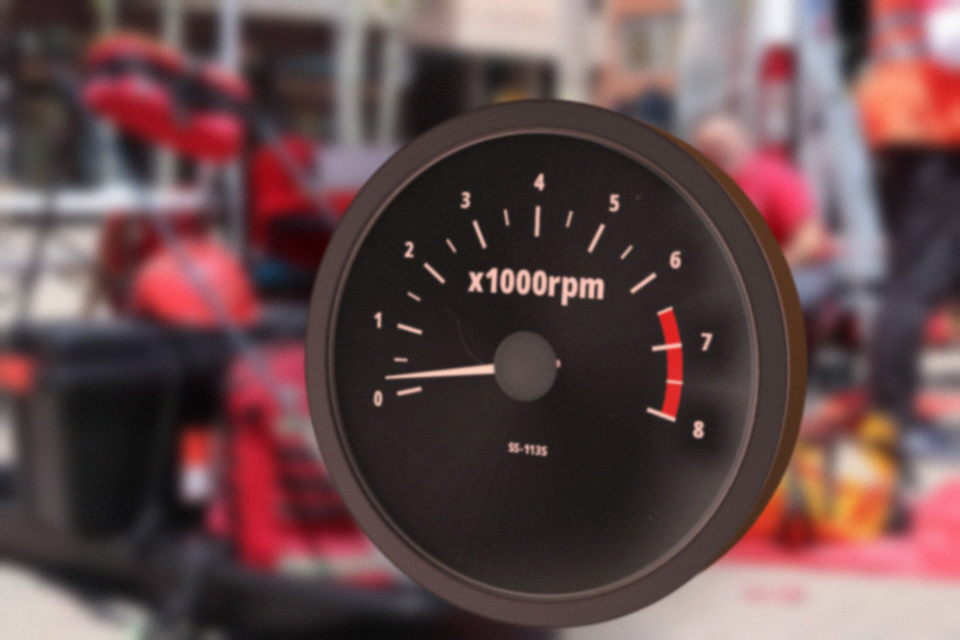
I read 250 rpm
